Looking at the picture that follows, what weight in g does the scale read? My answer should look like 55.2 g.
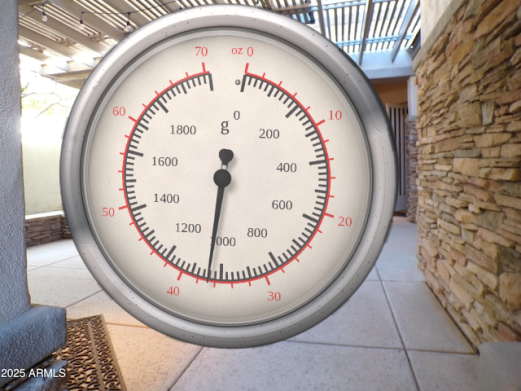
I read 1040 g
